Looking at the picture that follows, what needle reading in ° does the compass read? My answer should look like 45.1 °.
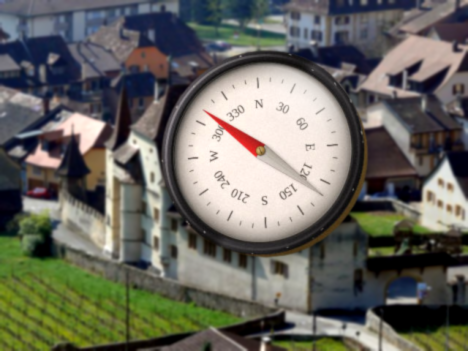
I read 310 °
